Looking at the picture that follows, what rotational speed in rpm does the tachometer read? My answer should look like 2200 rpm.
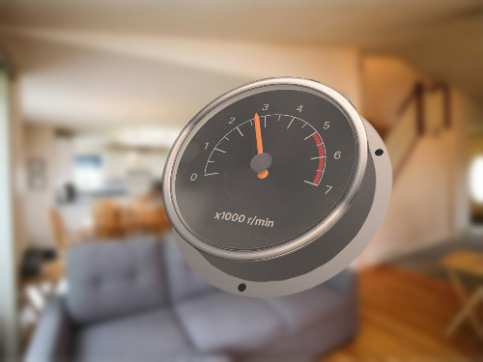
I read 2750 rpm
